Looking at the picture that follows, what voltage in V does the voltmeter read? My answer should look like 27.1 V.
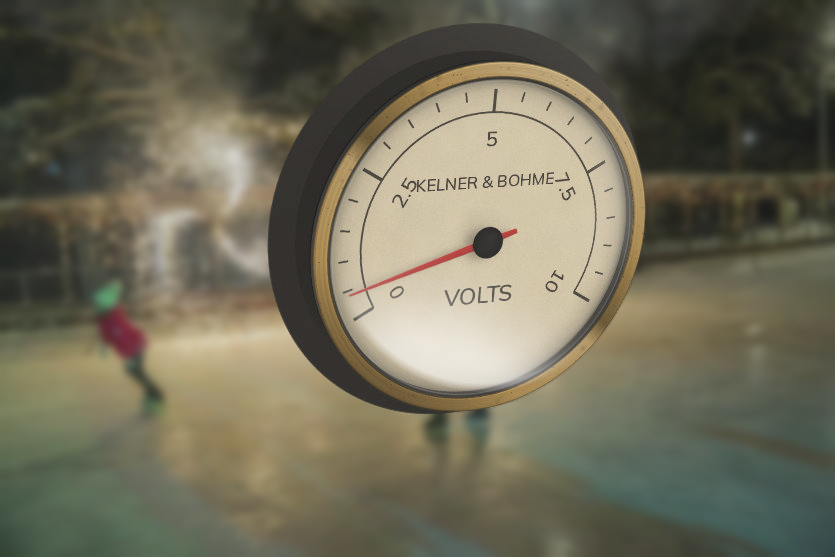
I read 0.5 V
